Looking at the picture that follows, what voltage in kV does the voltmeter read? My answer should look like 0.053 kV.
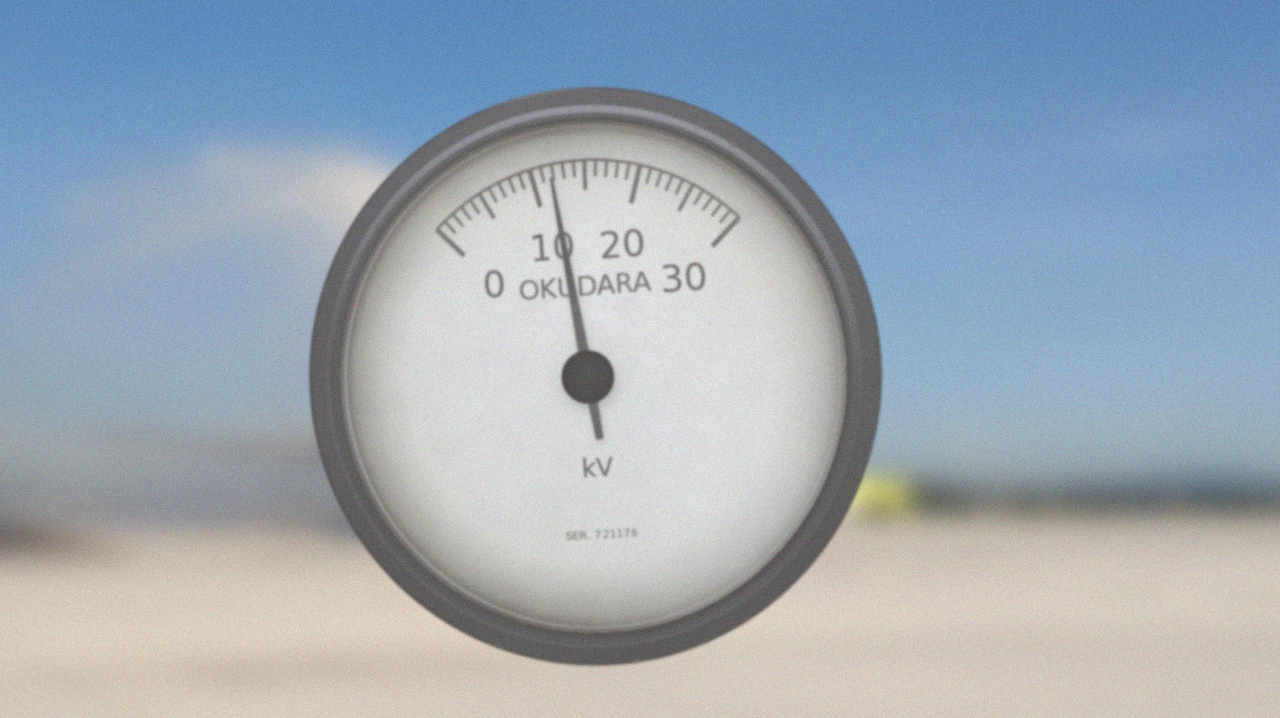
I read 12 kV
